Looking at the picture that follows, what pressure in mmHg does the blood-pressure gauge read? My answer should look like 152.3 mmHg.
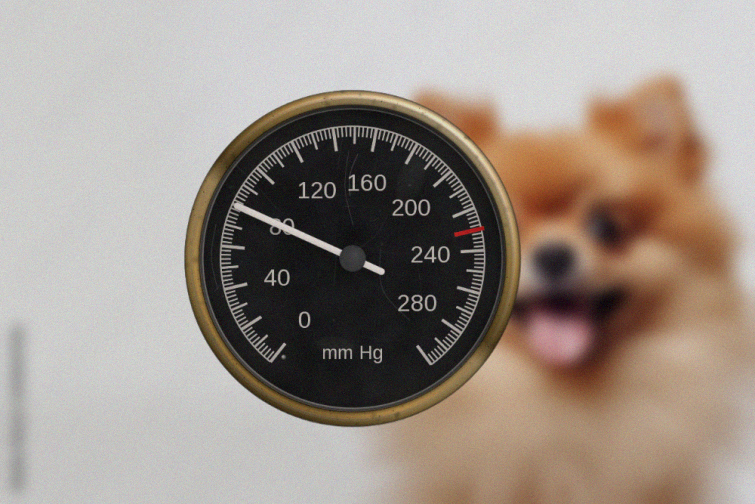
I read 80 mmHg
